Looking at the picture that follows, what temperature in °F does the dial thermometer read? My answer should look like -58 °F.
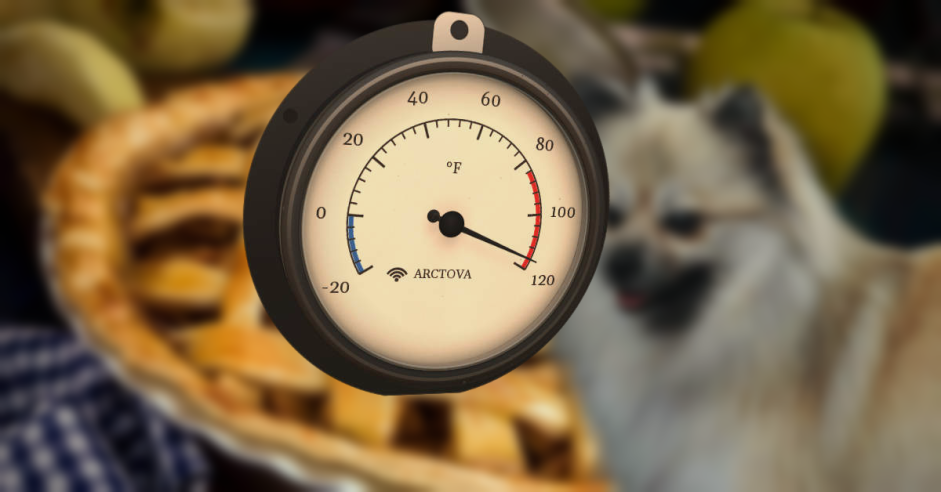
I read 116 °F
